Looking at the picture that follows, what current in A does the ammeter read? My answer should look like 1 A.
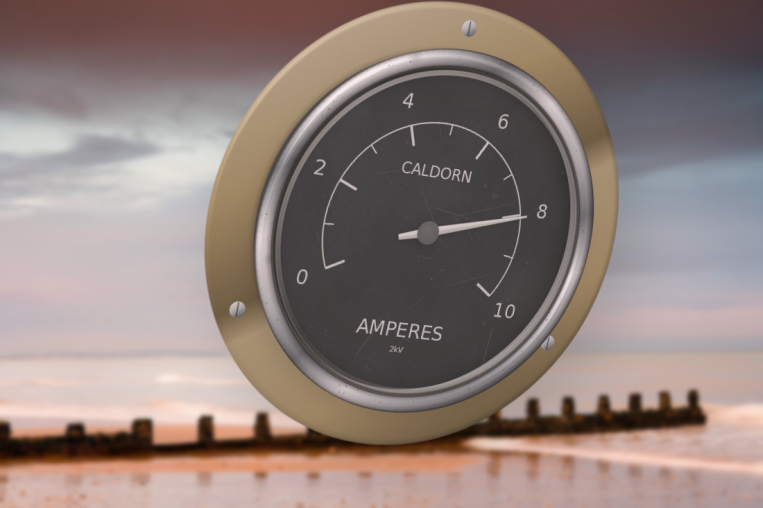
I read 8 A
